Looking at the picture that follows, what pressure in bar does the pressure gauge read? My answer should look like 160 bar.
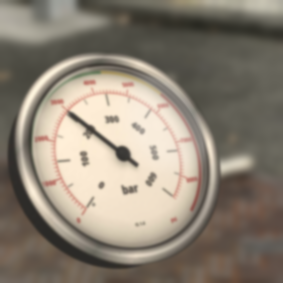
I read 200 bar
